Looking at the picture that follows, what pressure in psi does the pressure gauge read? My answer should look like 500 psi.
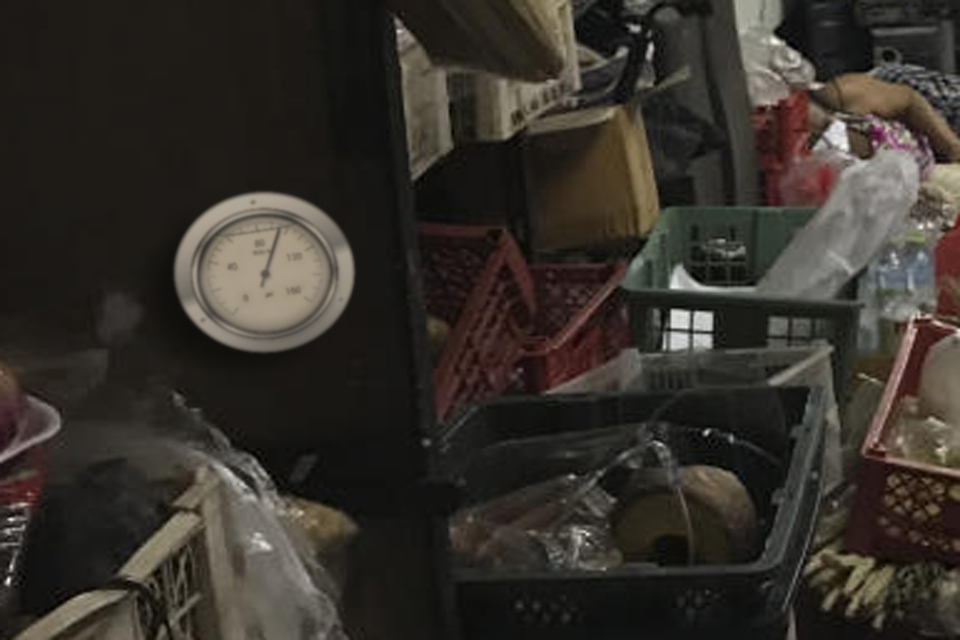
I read 95 psi
